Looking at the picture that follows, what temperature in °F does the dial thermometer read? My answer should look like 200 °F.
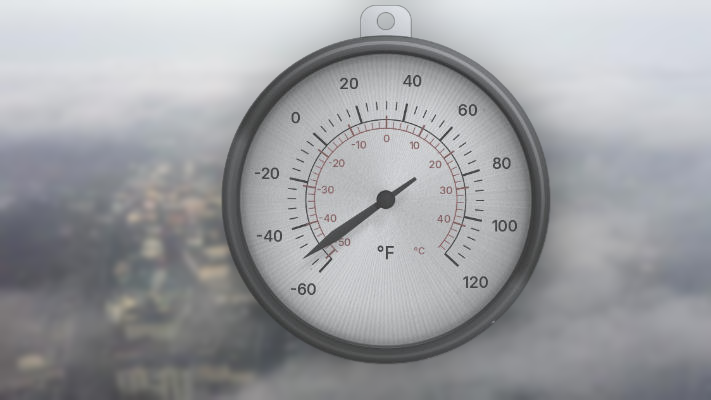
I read -52 °F
